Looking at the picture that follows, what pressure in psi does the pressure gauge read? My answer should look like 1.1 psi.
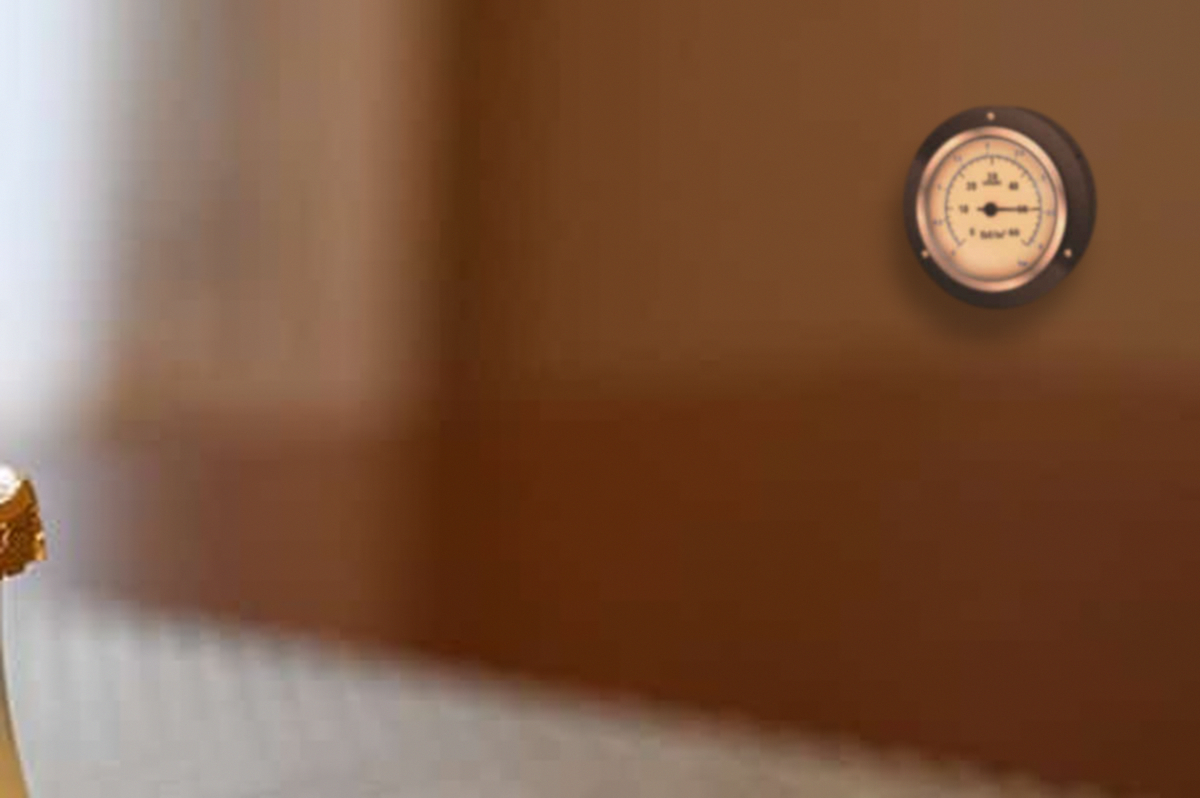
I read 50 psi
